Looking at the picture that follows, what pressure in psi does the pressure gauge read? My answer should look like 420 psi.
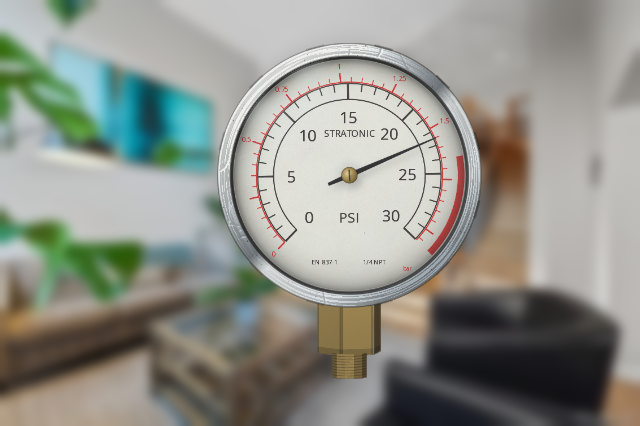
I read 22.5 psi
